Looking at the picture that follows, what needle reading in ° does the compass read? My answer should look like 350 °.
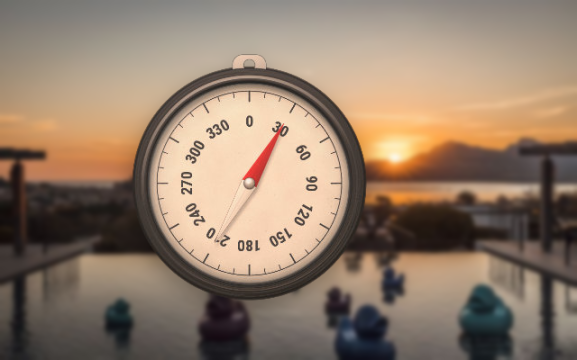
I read 30 °
